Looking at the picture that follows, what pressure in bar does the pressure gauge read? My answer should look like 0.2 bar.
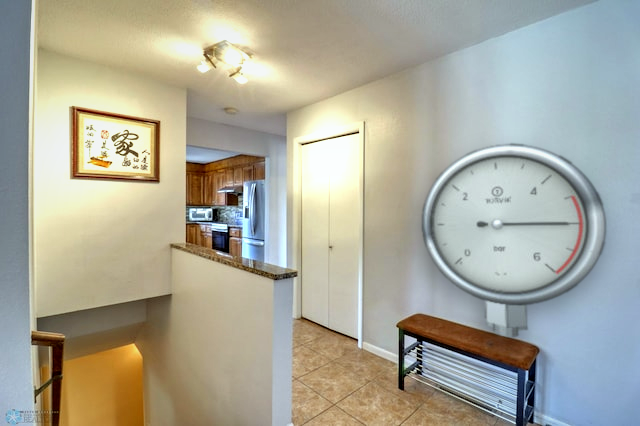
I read 5 bar
